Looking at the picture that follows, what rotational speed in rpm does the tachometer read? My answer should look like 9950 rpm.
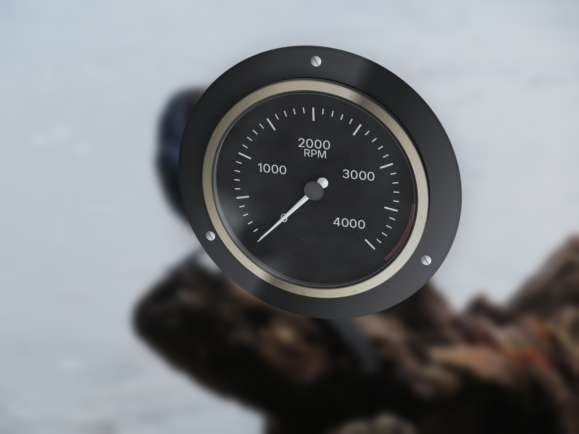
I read 0 rpm
